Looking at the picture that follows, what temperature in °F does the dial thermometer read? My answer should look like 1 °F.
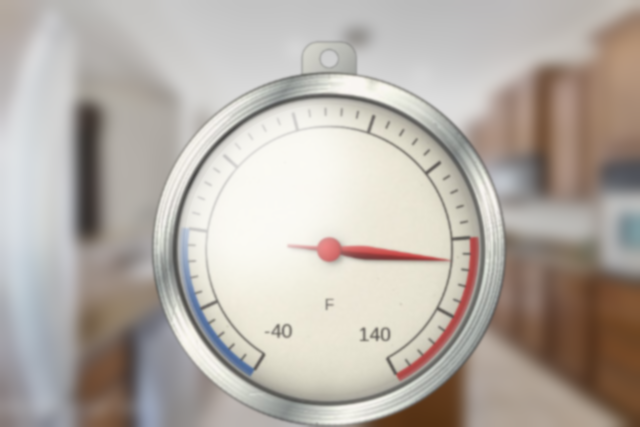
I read 106 °F
